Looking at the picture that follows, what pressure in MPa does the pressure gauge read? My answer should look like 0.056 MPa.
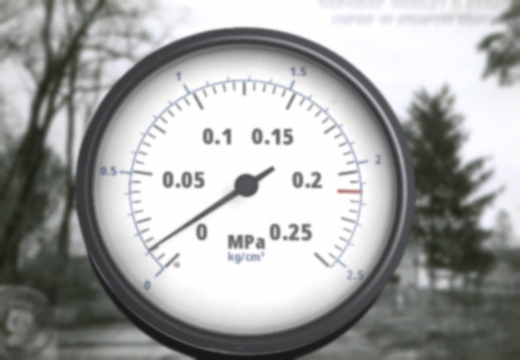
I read 0.01 MPa
